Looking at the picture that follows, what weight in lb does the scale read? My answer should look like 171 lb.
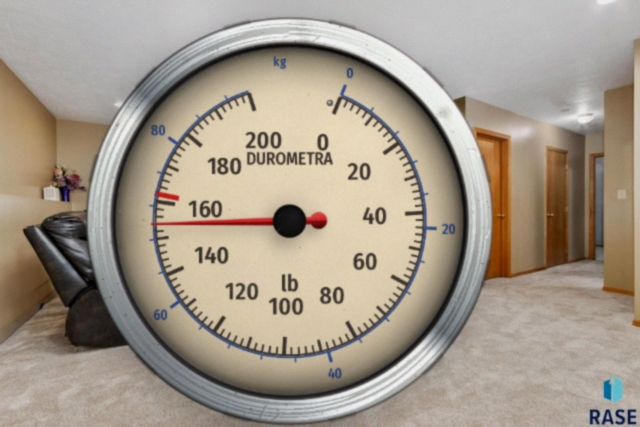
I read 154 lb
